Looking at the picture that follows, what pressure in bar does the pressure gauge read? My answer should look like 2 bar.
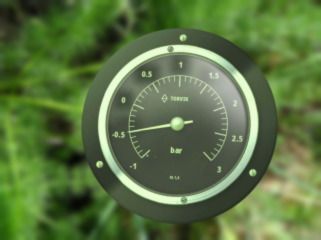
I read -0.5 bar
